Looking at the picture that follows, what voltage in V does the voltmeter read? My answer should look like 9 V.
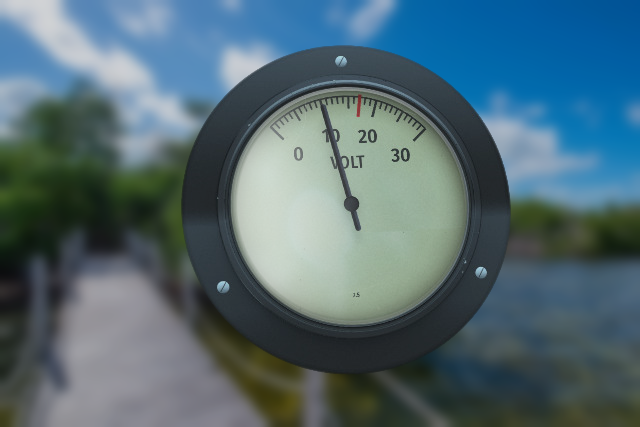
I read 10 V
